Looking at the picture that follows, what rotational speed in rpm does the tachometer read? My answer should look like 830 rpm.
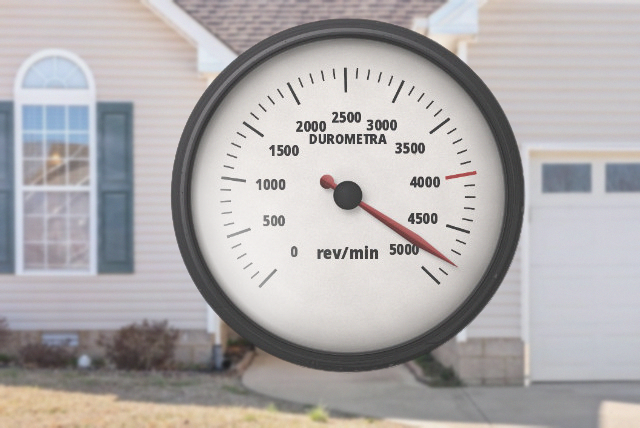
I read 4800 rpm
